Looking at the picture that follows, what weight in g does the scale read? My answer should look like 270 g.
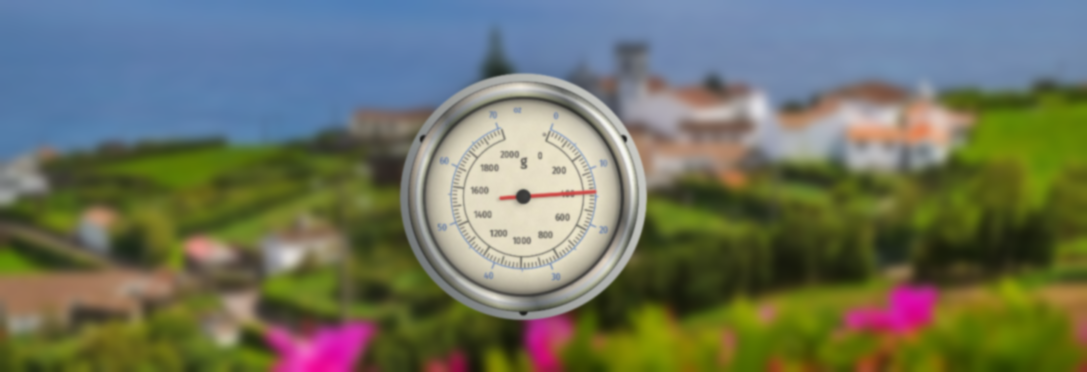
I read 400 g
